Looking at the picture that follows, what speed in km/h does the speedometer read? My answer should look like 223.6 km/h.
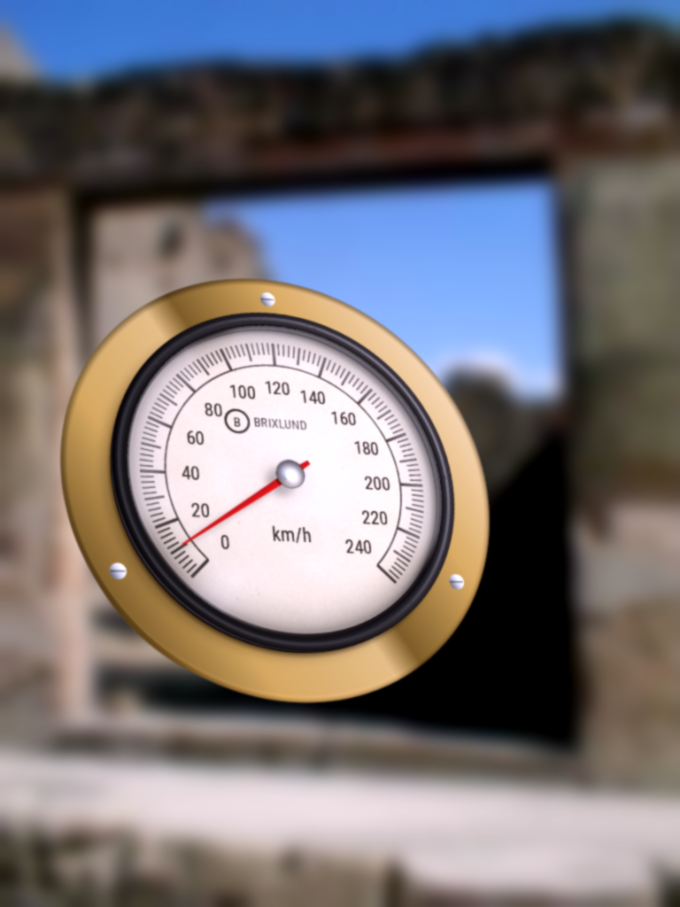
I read 10 km/h
